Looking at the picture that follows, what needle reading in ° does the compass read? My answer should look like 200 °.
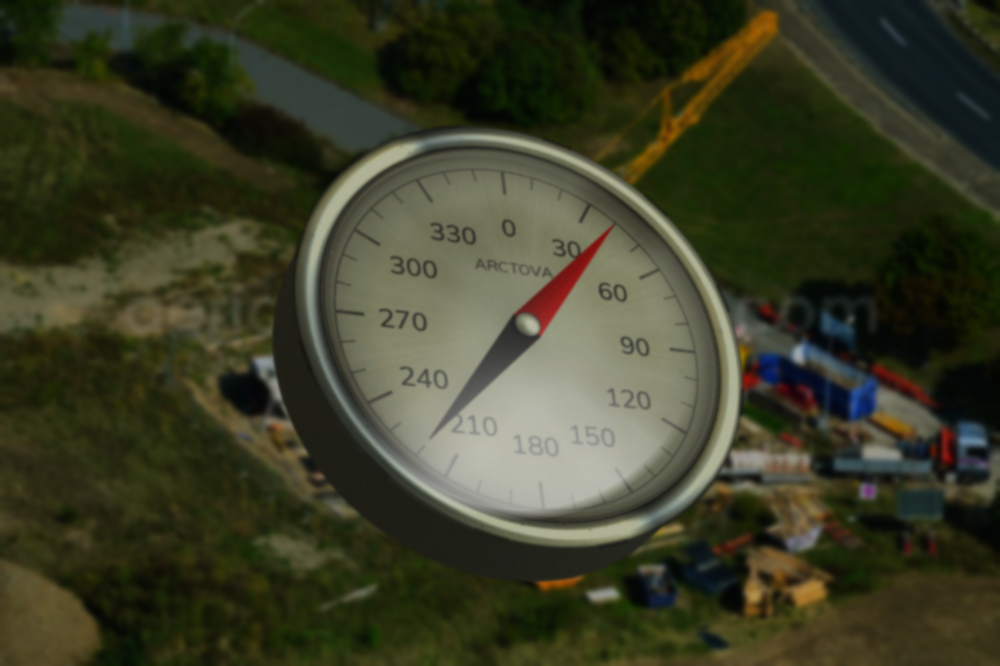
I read 40 °
